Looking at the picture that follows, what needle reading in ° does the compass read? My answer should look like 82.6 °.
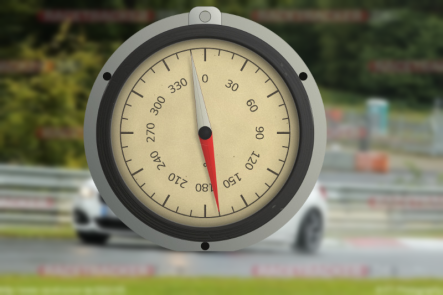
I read 170 °
